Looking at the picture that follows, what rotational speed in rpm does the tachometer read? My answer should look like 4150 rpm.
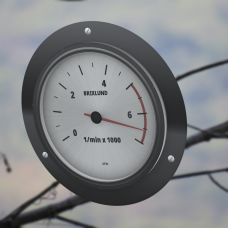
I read 6500 rpm
